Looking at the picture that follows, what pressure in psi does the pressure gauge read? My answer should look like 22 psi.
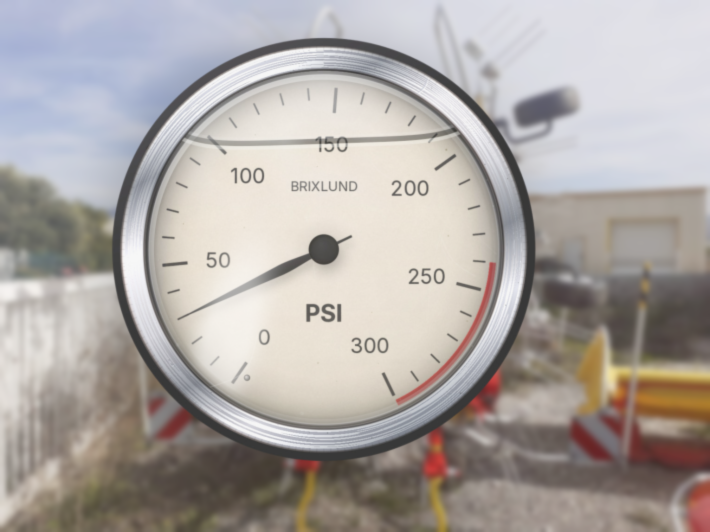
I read 30 psi
